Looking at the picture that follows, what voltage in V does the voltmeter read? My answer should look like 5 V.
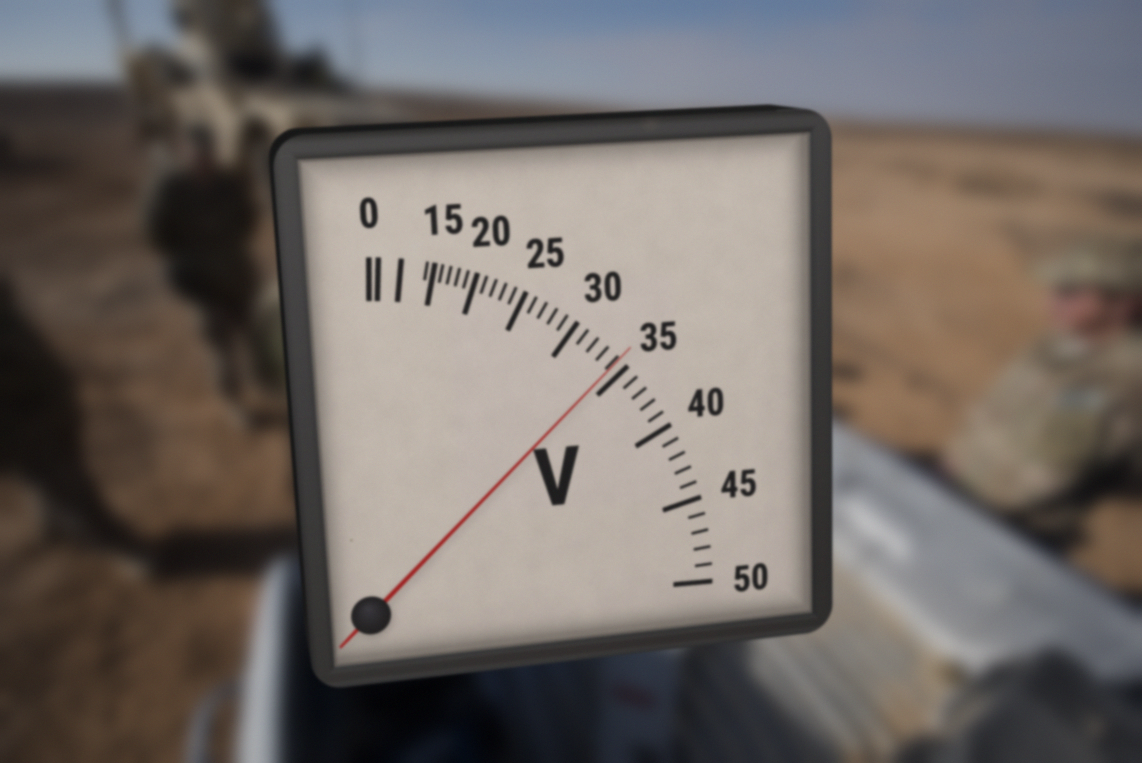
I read 34 V
